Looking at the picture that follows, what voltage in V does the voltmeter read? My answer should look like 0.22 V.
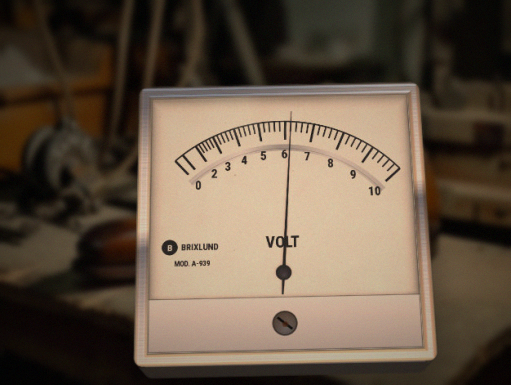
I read 6.2 V
